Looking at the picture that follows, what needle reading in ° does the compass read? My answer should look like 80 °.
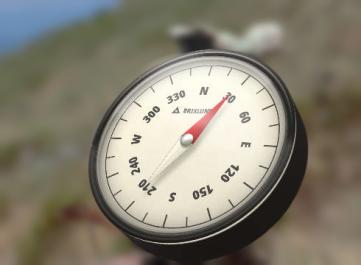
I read 30 °
